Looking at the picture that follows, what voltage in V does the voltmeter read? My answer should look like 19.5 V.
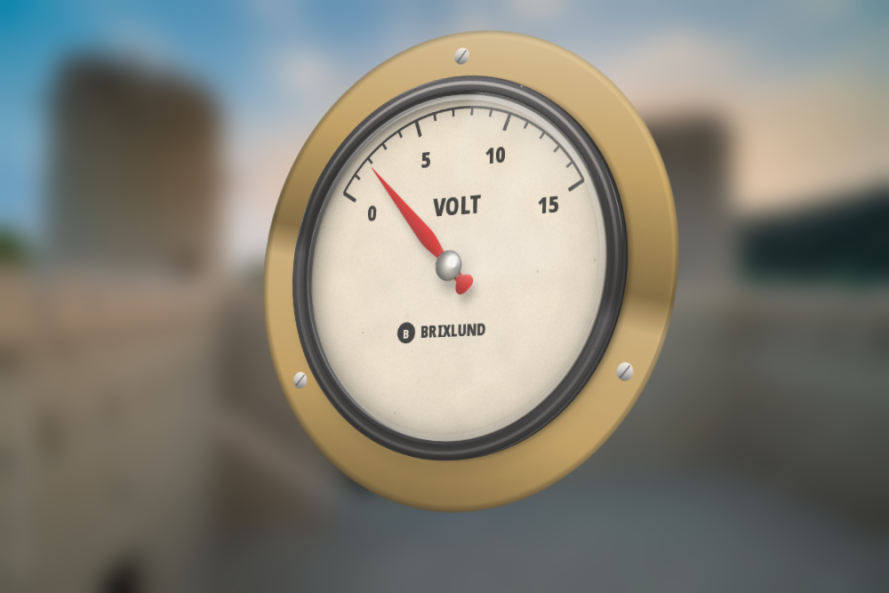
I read 2 V
